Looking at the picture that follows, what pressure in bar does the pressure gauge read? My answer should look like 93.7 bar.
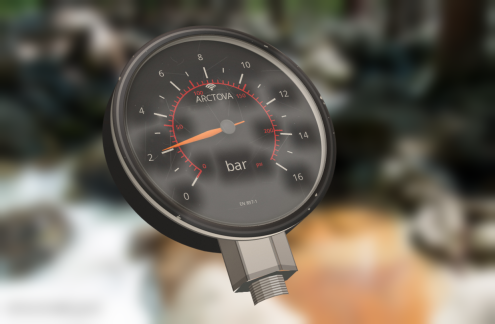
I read 2 bar
